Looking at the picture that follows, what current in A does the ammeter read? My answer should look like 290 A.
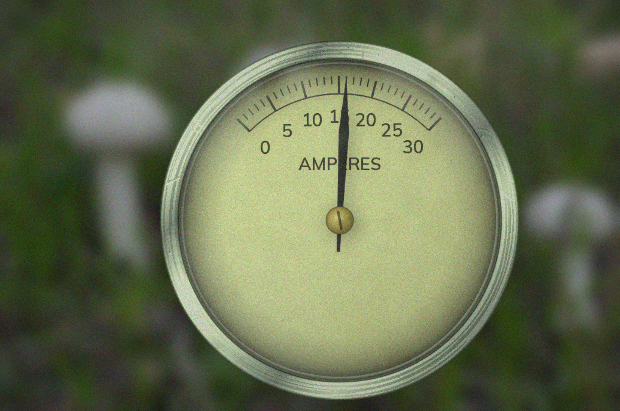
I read 16 A
